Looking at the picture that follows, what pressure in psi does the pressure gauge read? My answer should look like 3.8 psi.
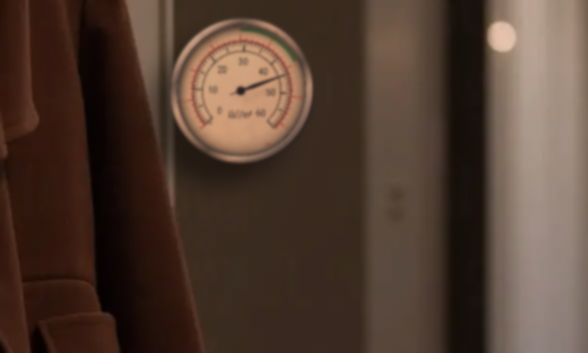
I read 45 psi
